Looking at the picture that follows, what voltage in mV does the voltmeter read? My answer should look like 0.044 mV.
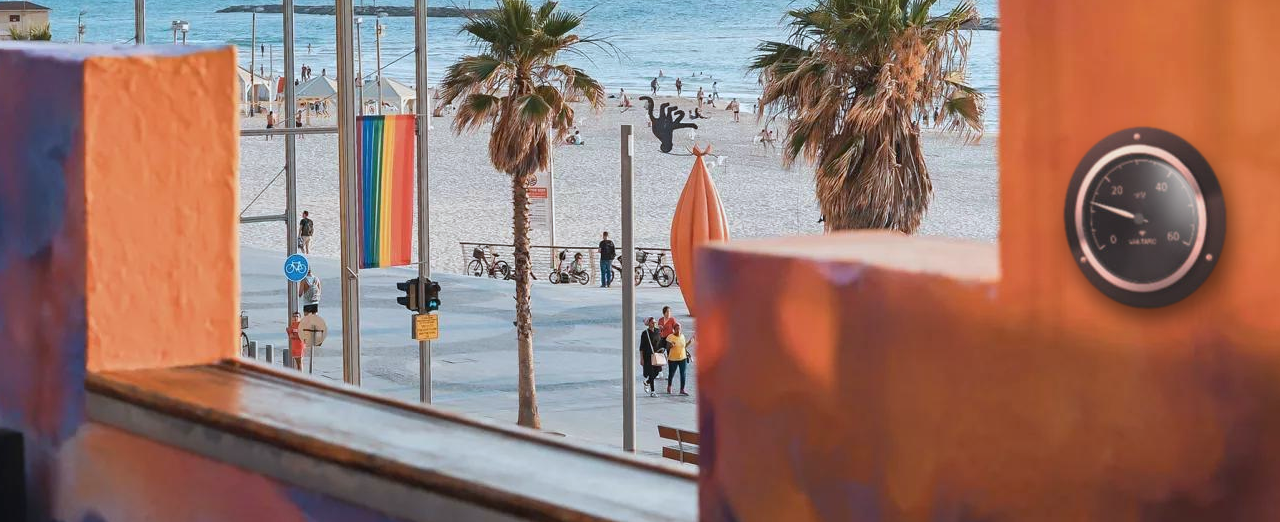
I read 12.5 mV
